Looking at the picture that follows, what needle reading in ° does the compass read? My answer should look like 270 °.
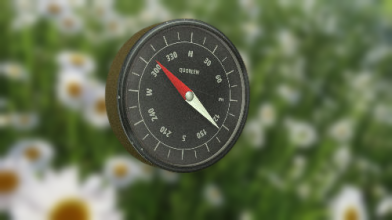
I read 307.5 °
